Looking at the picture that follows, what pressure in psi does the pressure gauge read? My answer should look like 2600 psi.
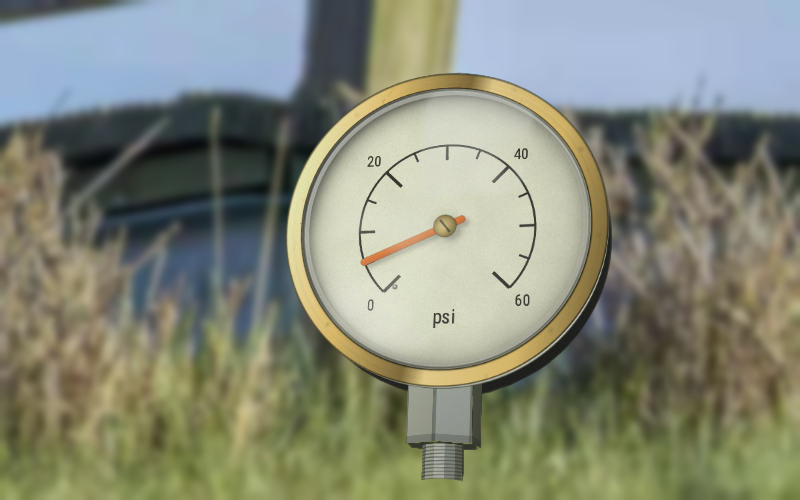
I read 5 psi
